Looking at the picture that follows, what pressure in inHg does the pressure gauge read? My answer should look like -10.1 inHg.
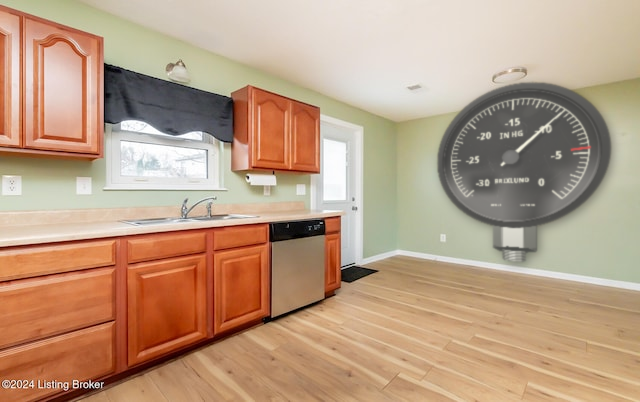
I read -10 inHg
